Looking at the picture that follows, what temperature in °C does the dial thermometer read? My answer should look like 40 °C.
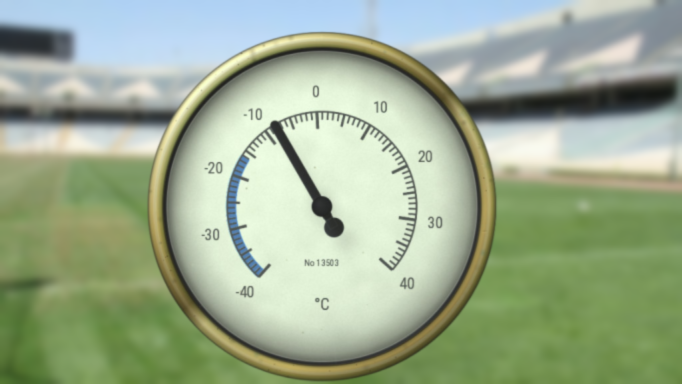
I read -8 °C
